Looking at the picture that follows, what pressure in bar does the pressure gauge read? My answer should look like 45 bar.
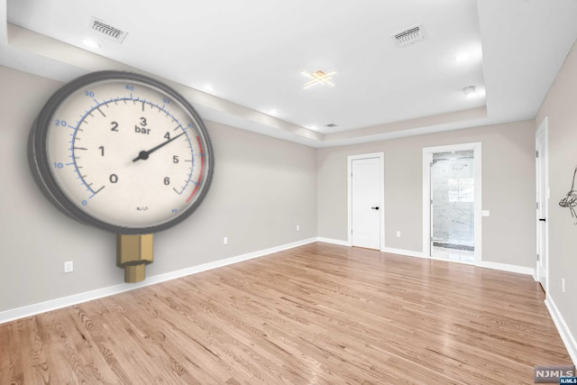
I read 4.2 bar
